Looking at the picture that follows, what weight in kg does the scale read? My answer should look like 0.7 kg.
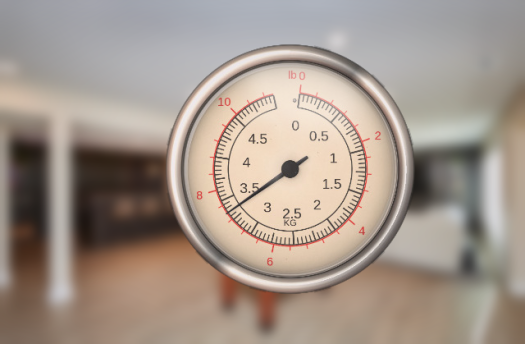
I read 3.35 kg
